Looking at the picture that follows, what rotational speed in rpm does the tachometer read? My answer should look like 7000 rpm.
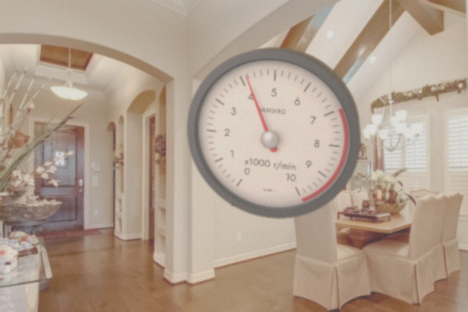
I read 4200 rpm
